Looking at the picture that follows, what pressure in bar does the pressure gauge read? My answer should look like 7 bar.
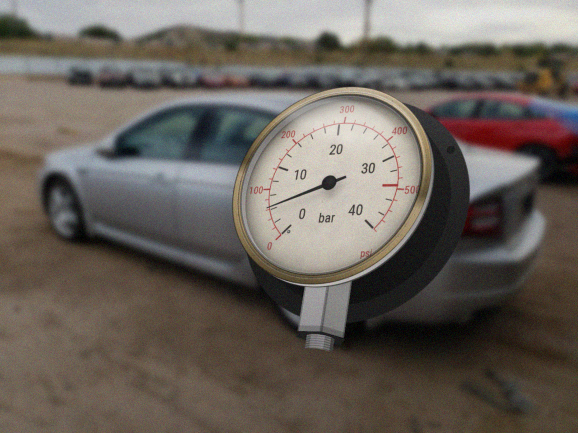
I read 4 bar
